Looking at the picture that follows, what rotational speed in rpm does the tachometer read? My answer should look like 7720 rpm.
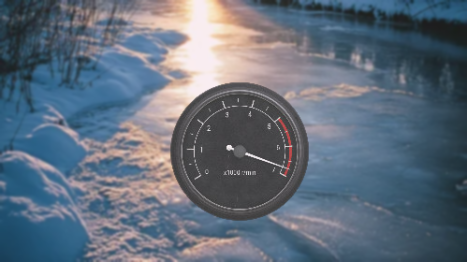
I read 6750 rpm
